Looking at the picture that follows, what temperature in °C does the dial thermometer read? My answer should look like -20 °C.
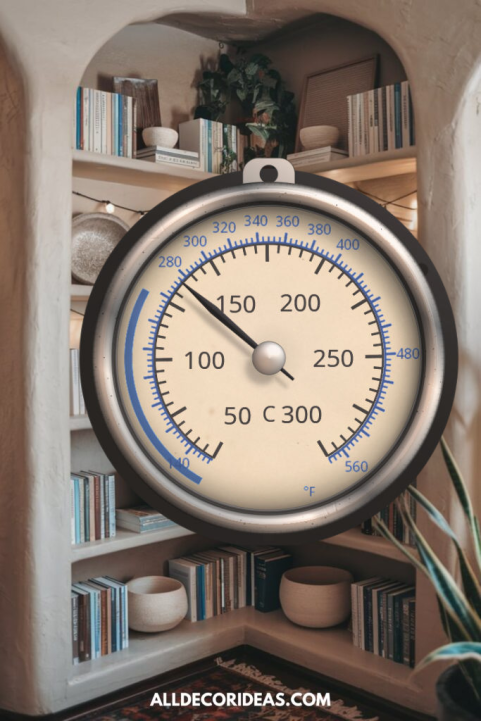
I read 135 °C
